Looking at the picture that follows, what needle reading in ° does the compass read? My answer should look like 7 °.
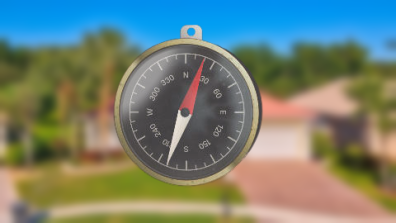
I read 20 °
